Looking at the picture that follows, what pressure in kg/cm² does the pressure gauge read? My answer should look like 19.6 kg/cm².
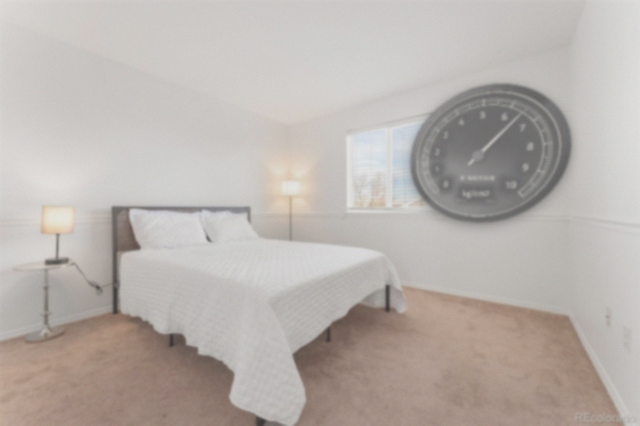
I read 6.5 kg/cm²
